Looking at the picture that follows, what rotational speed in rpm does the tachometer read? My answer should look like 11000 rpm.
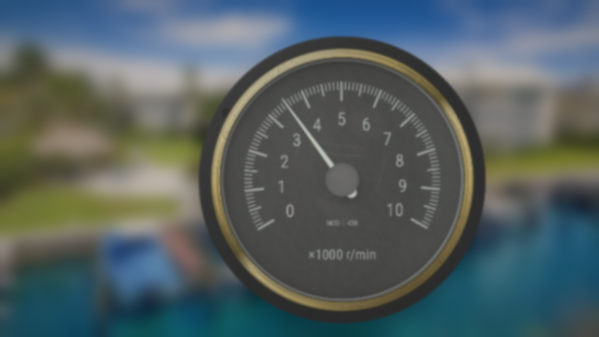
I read 3500 rpm
